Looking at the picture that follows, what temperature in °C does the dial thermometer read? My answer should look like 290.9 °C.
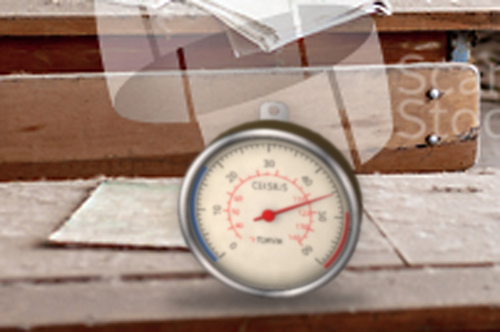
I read 45 °C
